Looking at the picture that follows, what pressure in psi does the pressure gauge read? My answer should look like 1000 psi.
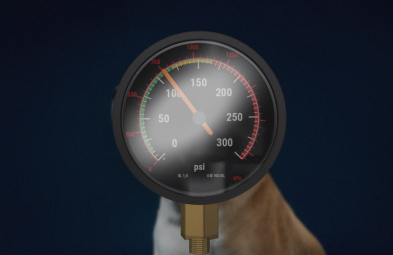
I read 110 psi
